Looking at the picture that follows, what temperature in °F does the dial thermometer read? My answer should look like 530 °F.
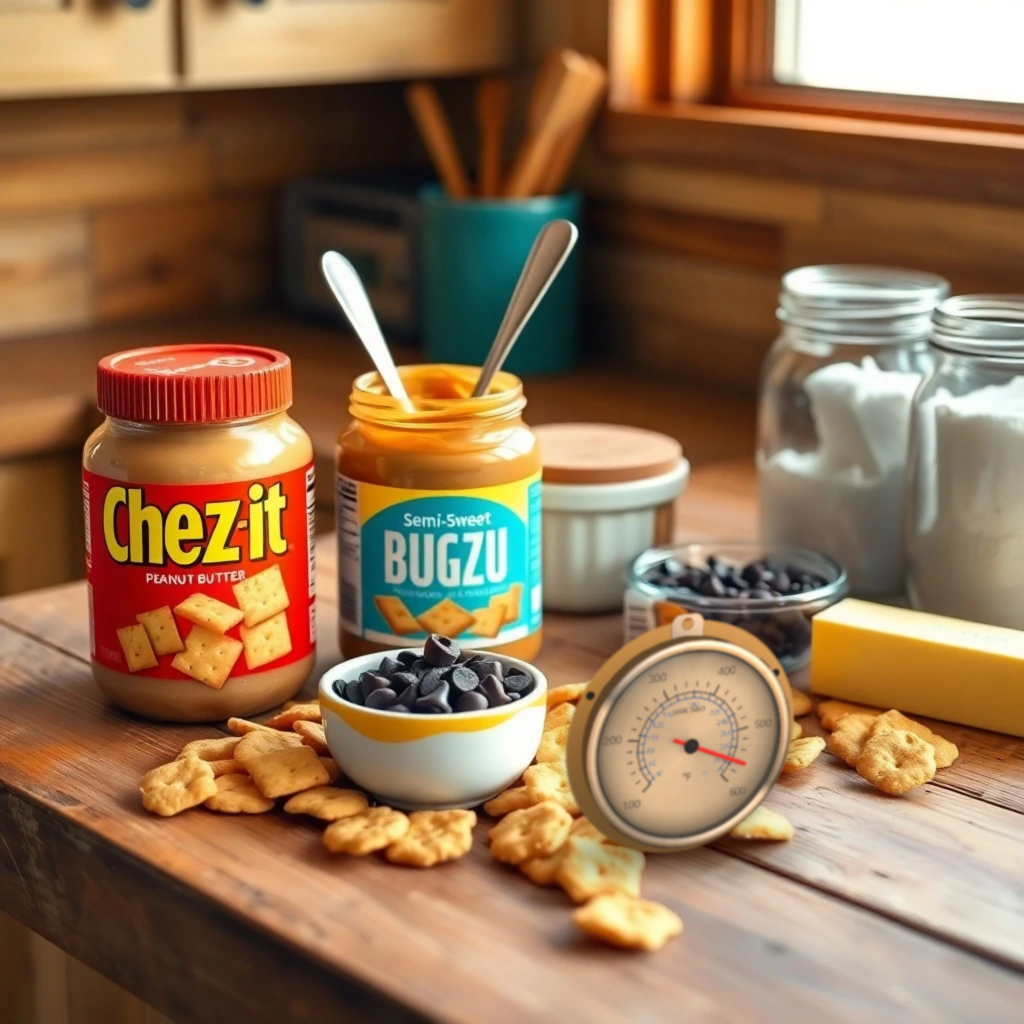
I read 560 °F
